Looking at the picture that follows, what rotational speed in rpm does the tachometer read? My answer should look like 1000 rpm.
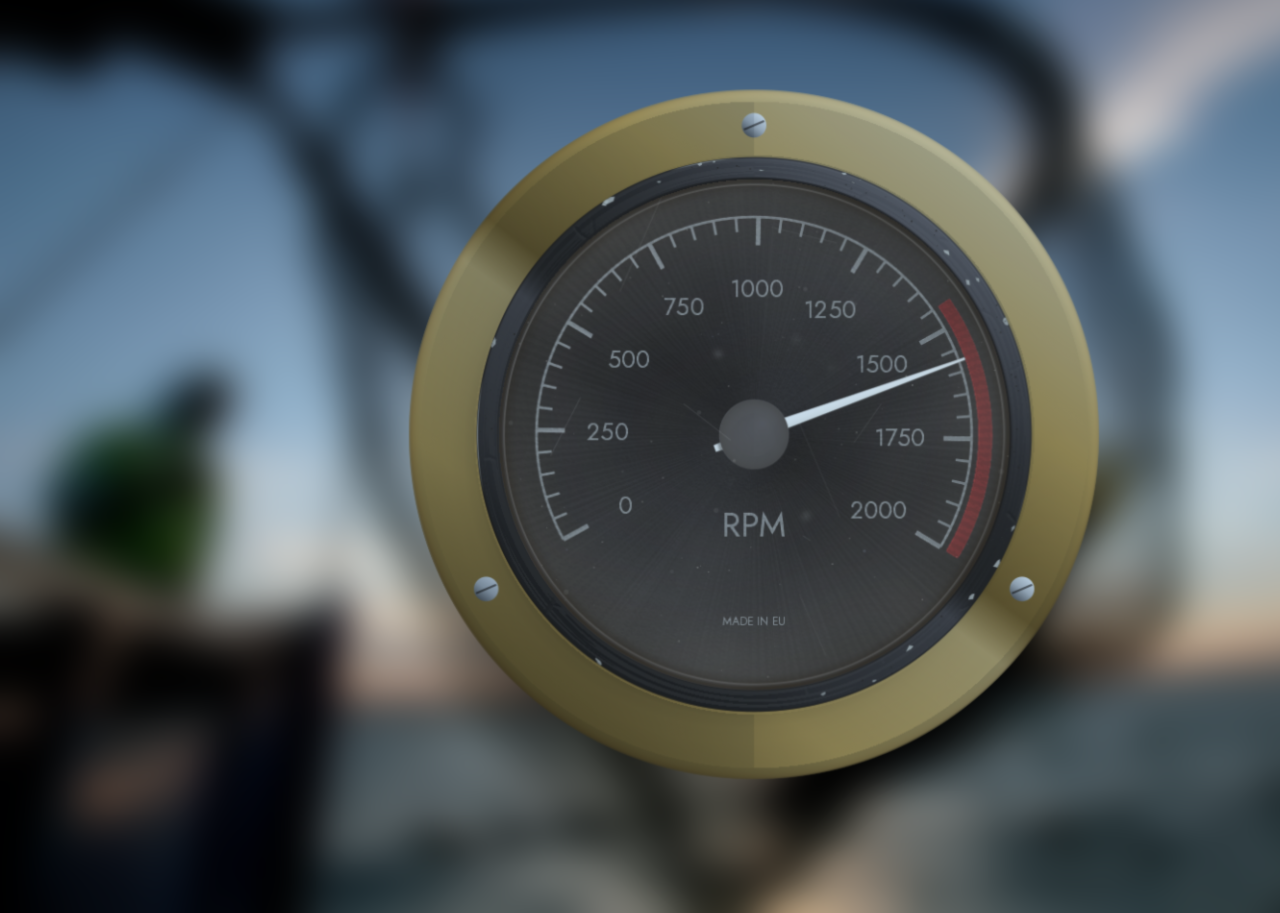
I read 1575 rpm
